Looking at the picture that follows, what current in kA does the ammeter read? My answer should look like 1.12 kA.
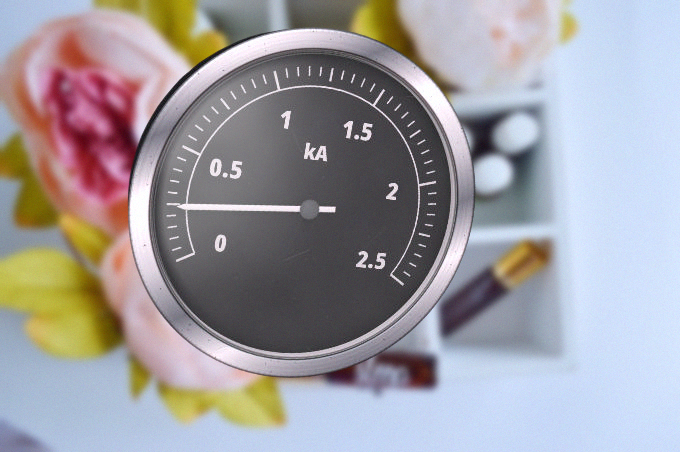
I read 0.25 kA
